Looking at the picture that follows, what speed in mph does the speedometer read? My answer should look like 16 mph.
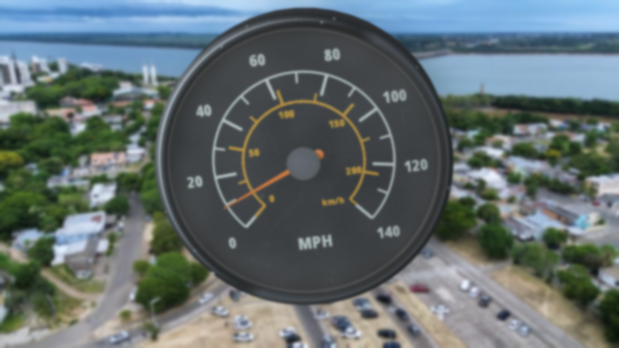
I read 10 mph
